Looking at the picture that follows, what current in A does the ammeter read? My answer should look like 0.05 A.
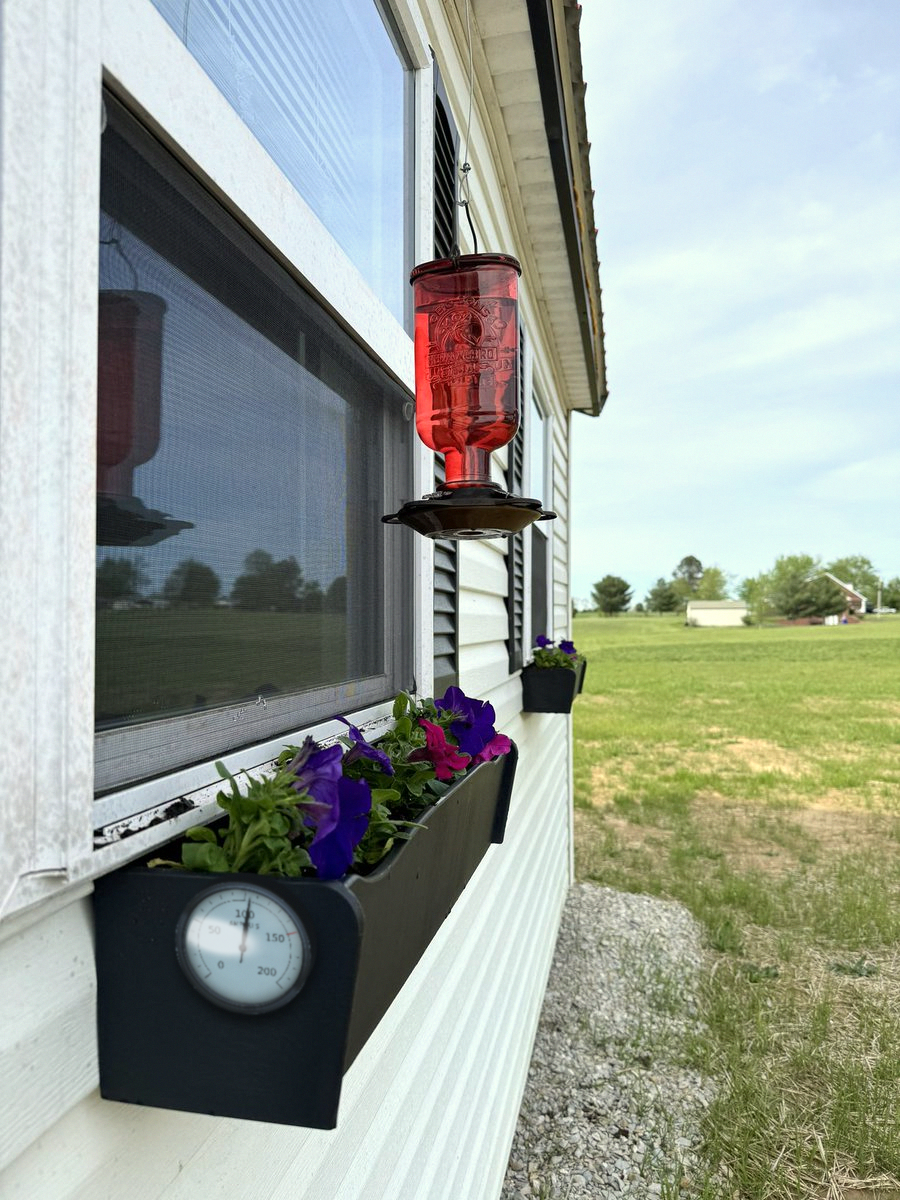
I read 105 A
